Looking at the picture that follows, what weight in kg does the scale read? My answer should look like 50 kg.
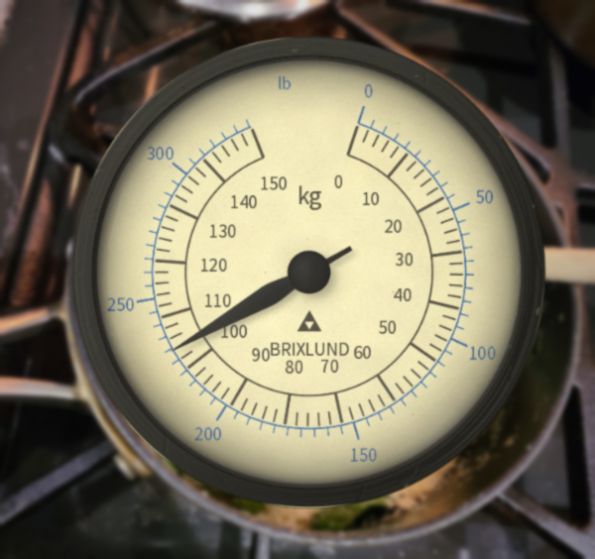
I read 104 kg
